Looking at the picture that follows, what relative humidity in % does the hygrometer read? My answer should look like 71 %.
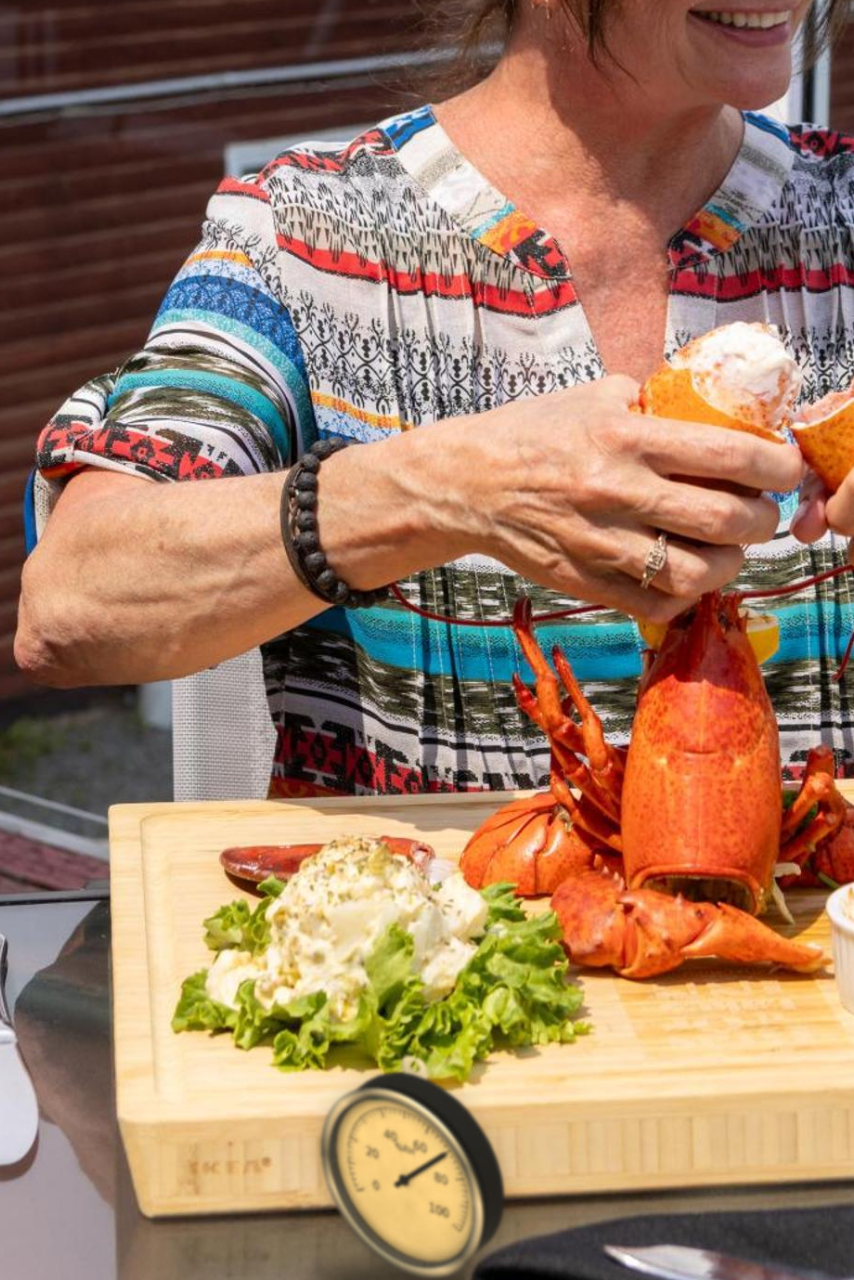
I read 70 %
